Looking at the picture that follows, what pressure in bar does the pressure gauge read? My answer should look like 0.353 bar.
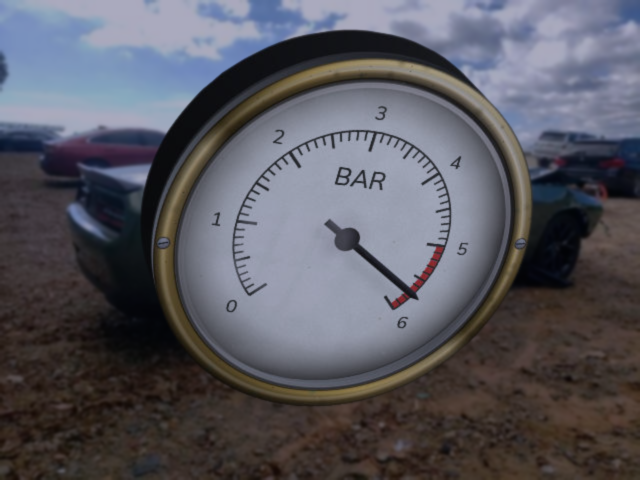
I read 5.7 bar
